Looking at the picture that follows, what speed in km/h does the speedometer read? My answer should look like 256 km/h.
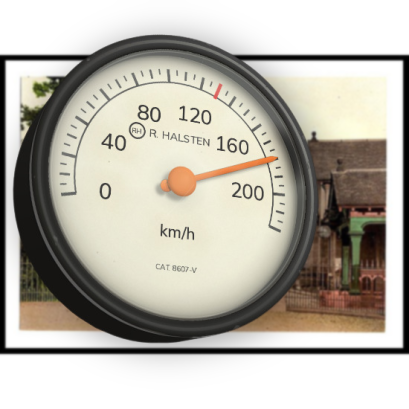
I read 180 km/h
